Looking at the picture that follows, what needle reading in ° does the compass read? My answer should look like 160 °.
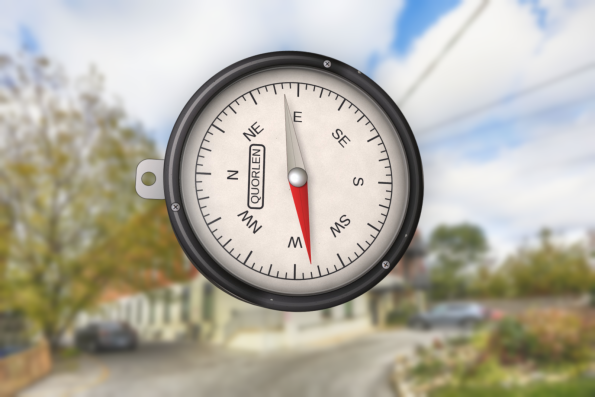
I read 260 °
